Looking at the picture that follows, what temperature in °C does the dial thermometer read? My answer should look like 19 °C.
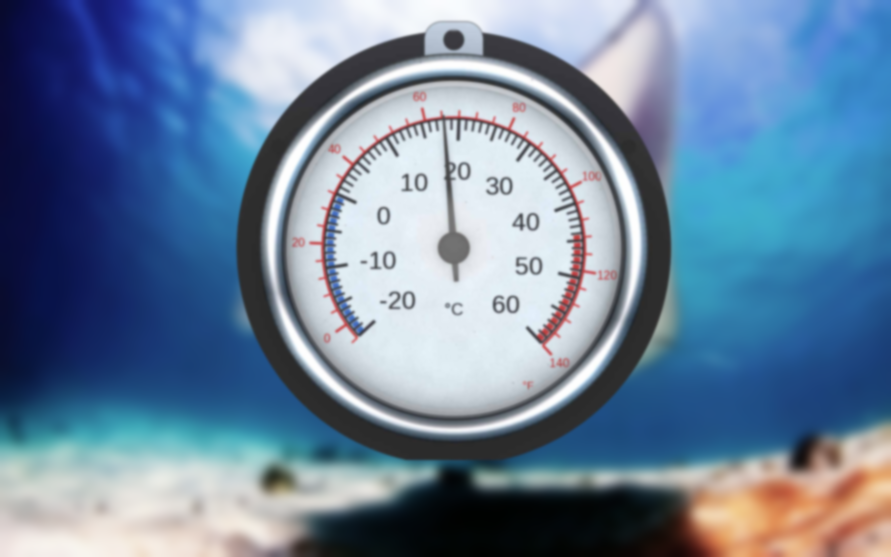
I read 18 °C
